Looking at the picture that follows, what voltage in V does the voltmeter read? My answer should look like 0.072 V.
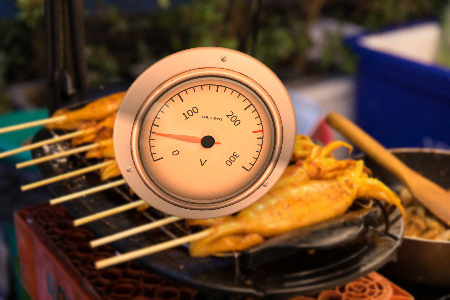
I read 40 V
